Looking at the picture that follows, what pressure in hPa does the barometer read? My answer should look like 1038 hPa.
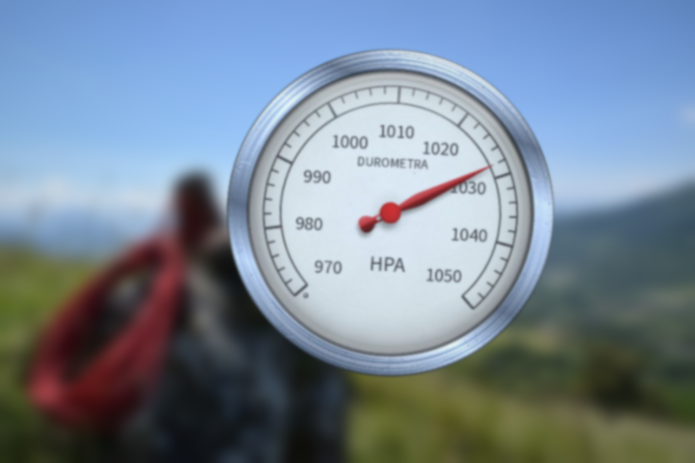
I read 1028 hPa
